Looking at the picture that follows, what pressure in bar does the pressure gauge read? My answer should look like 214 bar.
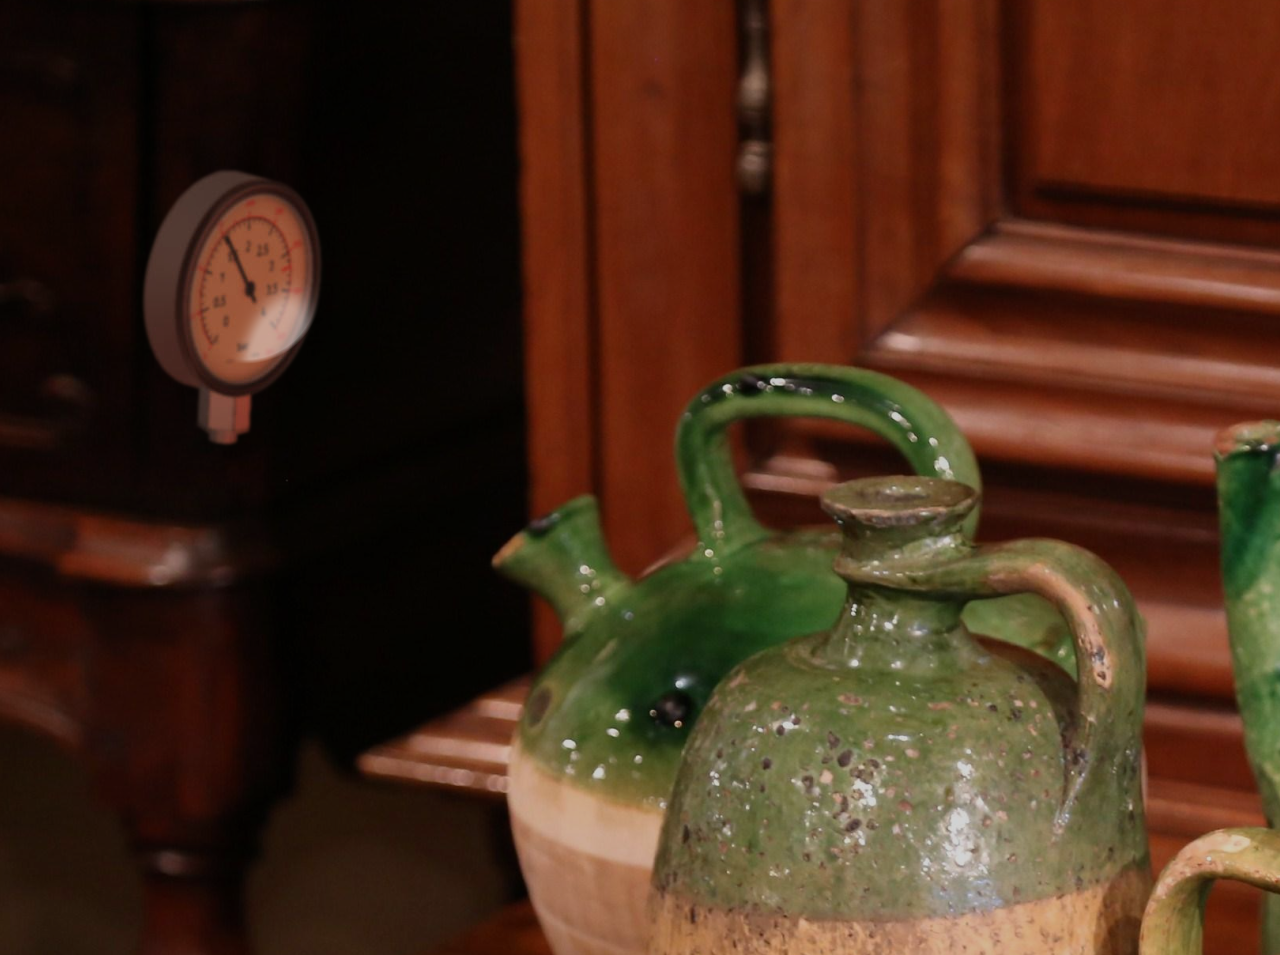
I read 1.5 bar
